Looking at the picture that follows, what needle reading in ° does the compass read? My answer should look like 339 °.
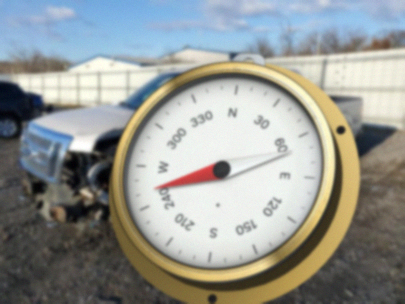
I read 250 °
